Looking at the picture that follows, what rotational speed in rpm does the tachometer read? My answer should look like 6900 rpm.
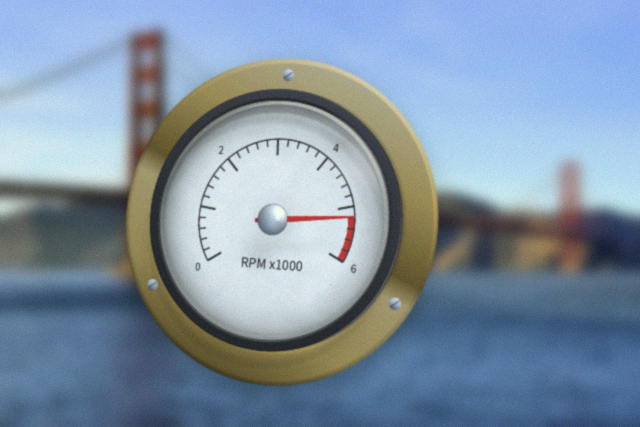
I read 5200 rpm
